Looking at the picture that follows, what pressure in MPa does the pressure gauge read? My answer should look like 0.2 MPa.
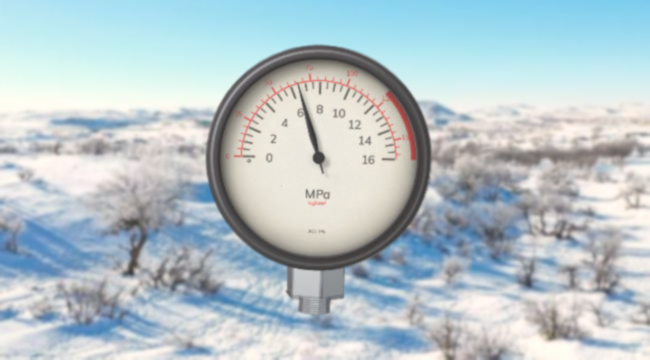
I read 6.5 MPa
